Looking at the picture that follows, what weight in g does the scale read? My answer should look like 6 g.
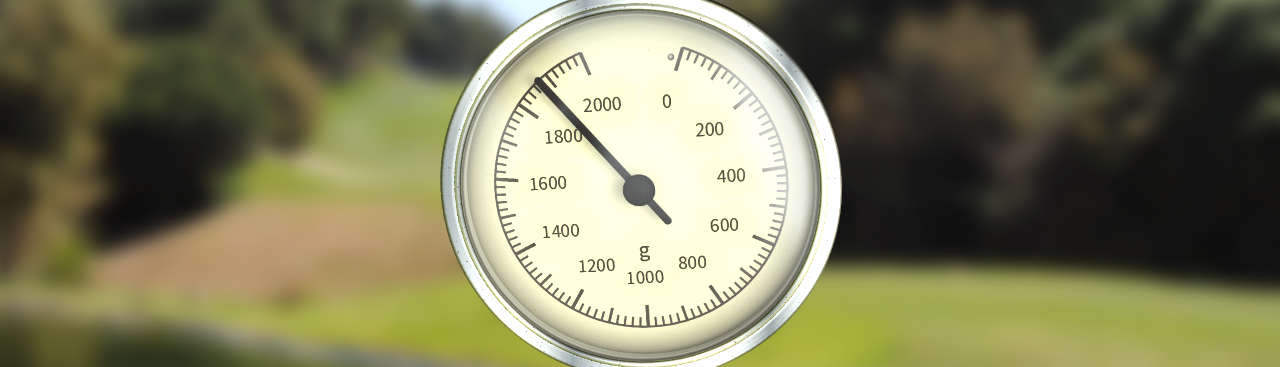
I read 1880 g
